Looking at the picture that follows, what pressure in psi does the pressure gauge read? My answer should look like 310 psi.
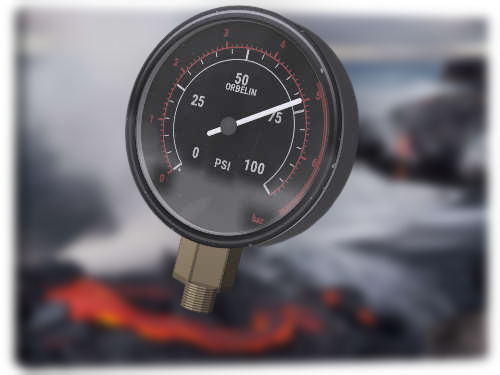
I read 72.5 psi
